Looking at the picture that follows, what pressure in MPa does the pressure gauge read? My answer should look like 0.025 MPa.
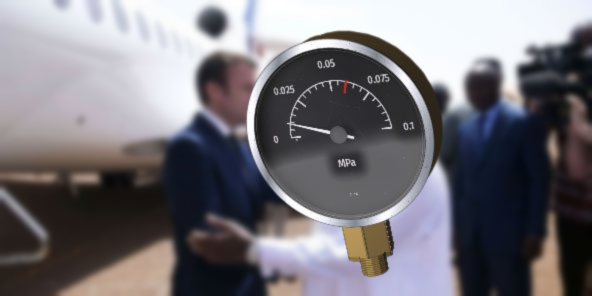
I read 0.01 MPa
